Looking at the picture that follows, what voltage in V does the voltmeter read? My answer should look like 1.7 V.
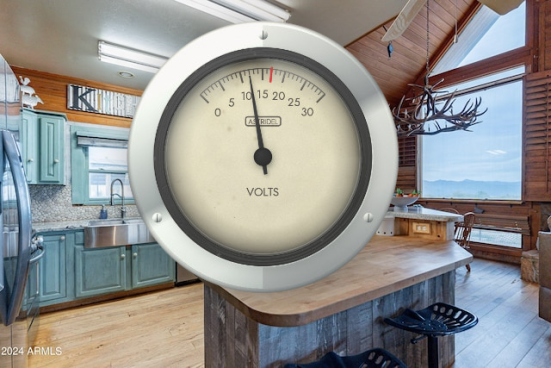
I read 12 V
